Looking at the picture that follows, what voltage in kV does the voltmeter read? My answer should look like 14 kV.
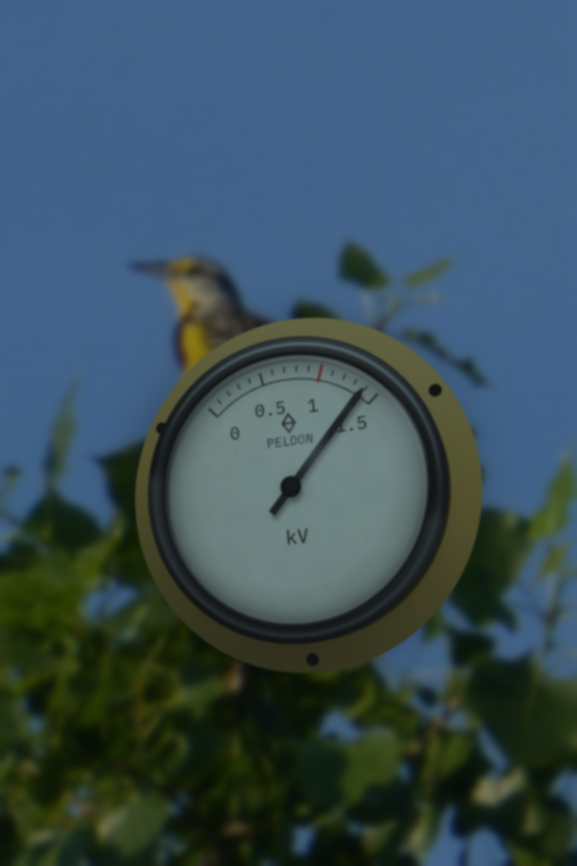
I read 1.4 kV
